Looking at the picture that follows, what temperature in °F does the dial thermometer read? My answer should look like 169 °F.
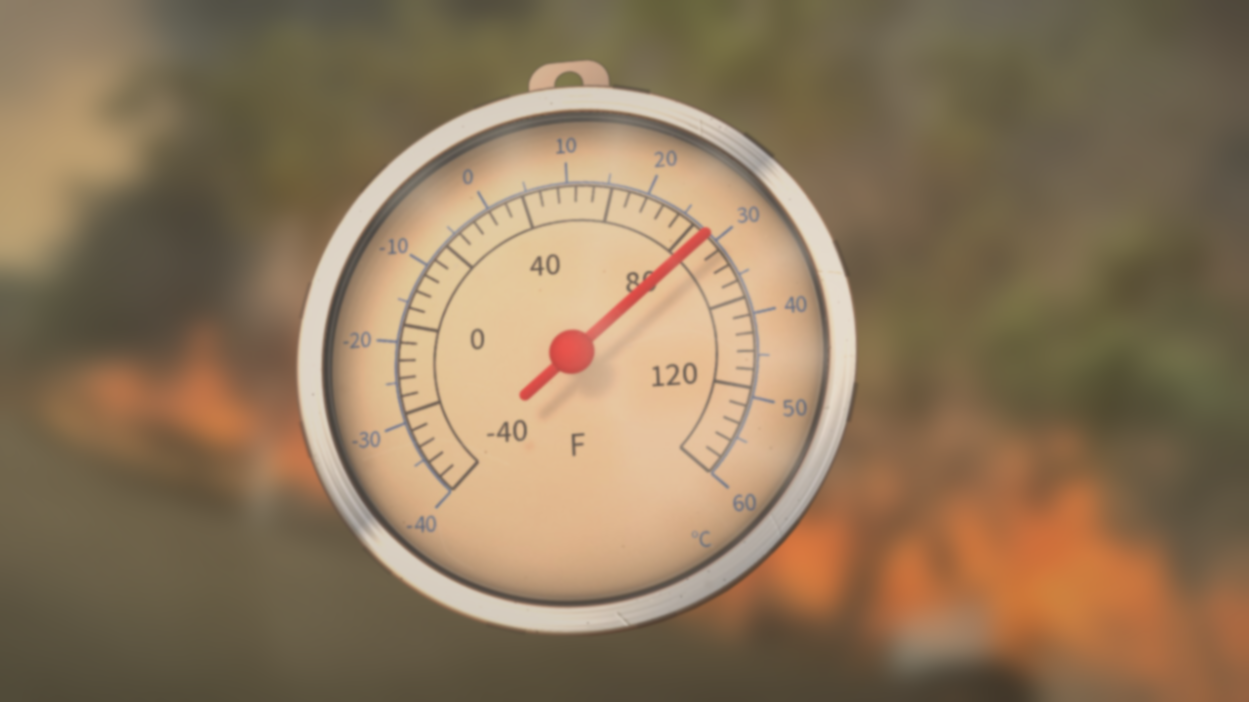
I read 84 °F
